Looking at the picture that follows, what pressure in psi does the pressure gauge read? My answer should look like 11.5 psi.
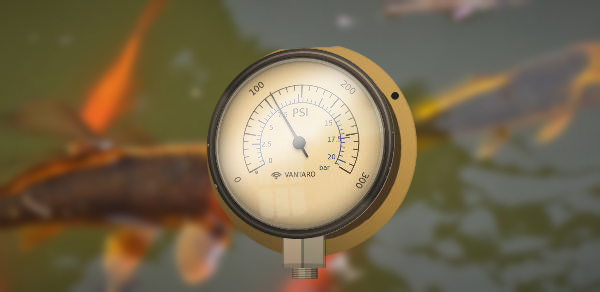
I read 110 psi
